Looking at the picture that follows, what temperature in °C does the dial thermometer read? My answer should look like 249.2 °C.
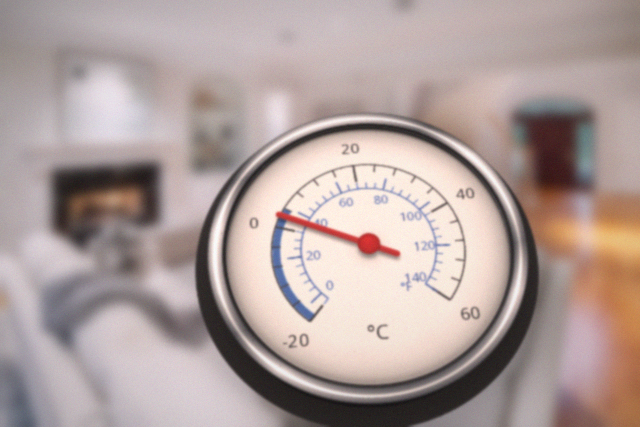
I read 2 °C
